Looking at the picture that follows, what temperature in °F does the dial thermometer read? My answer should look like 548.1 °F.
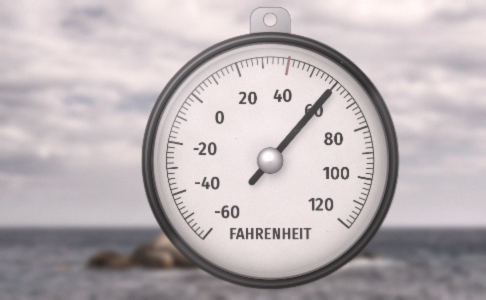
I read 60 °F
